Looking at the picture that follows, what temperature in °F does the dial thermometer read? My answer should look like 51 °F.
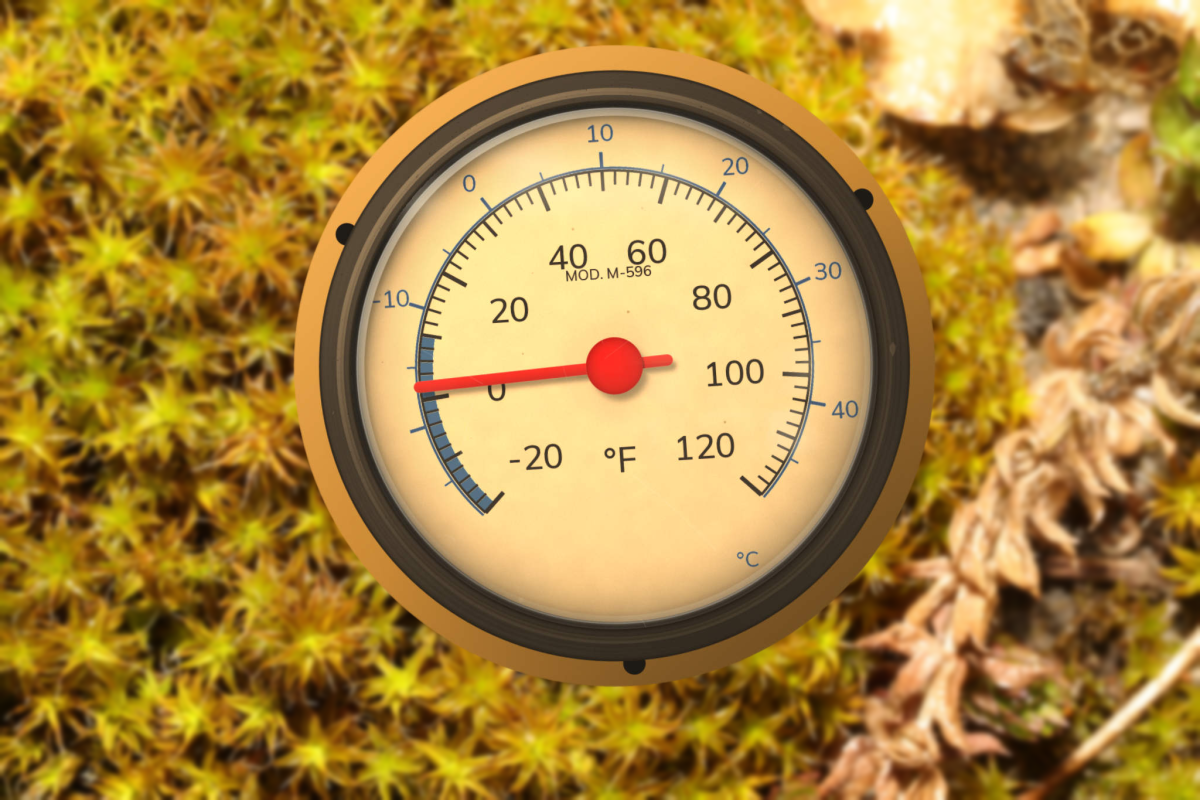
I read 2 °F
